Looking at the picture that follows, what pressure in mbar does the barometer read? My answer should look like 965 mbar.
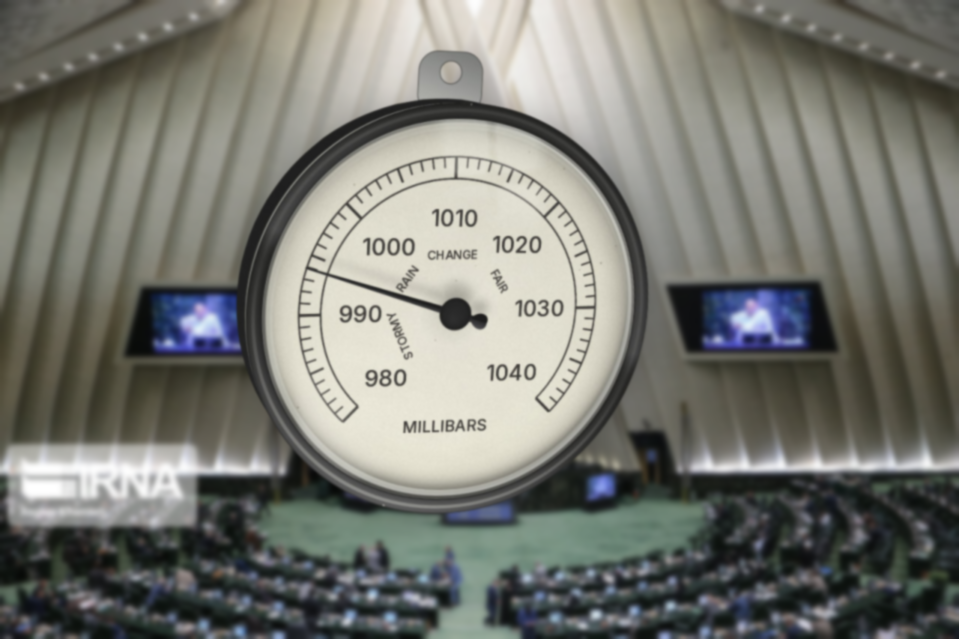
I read 994 mbar
